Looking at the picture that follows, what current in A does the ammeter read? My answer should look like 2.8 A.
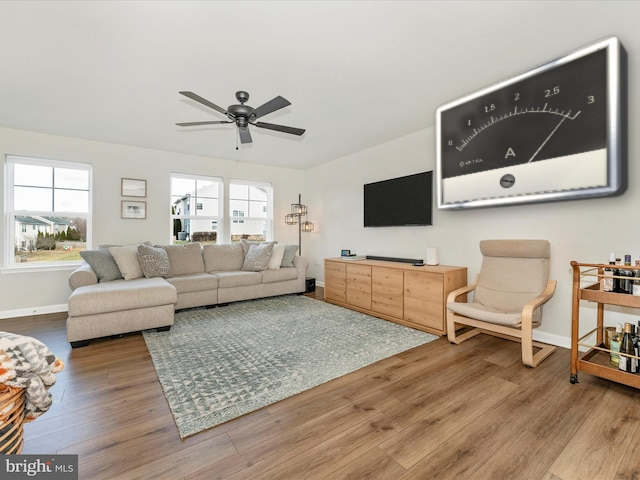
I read 2.9 A
